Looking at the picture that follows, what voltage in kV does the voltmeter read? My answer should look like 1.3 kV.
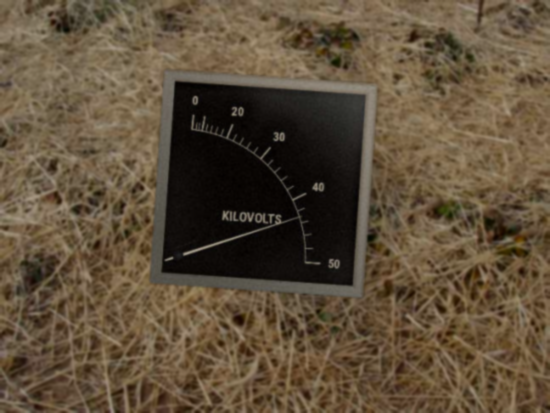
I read 43 kV
